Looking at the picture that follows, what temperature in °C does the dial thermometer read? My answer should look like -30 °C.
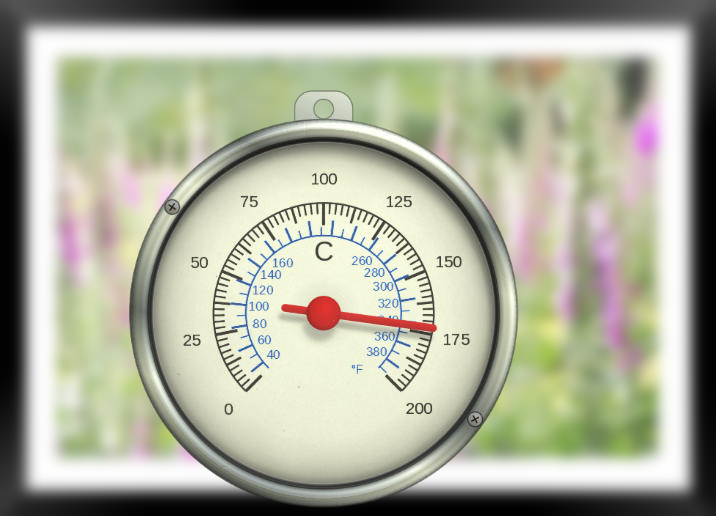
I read 172.5 °C
